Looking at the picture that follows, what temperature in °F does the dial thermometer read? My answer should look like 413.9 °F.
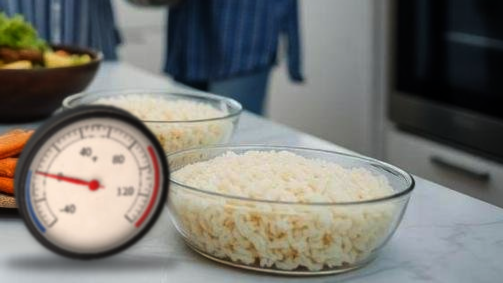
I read 0 °F
